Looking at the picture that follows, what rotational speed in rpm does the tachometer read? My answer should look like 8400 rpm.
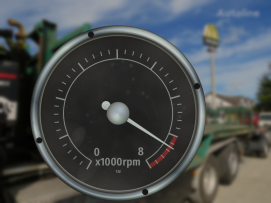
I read 7300 rpm
